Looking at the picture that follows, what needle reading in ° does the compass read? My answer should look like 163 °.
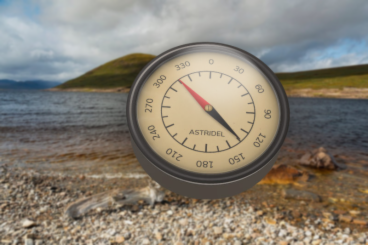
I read 315 °
